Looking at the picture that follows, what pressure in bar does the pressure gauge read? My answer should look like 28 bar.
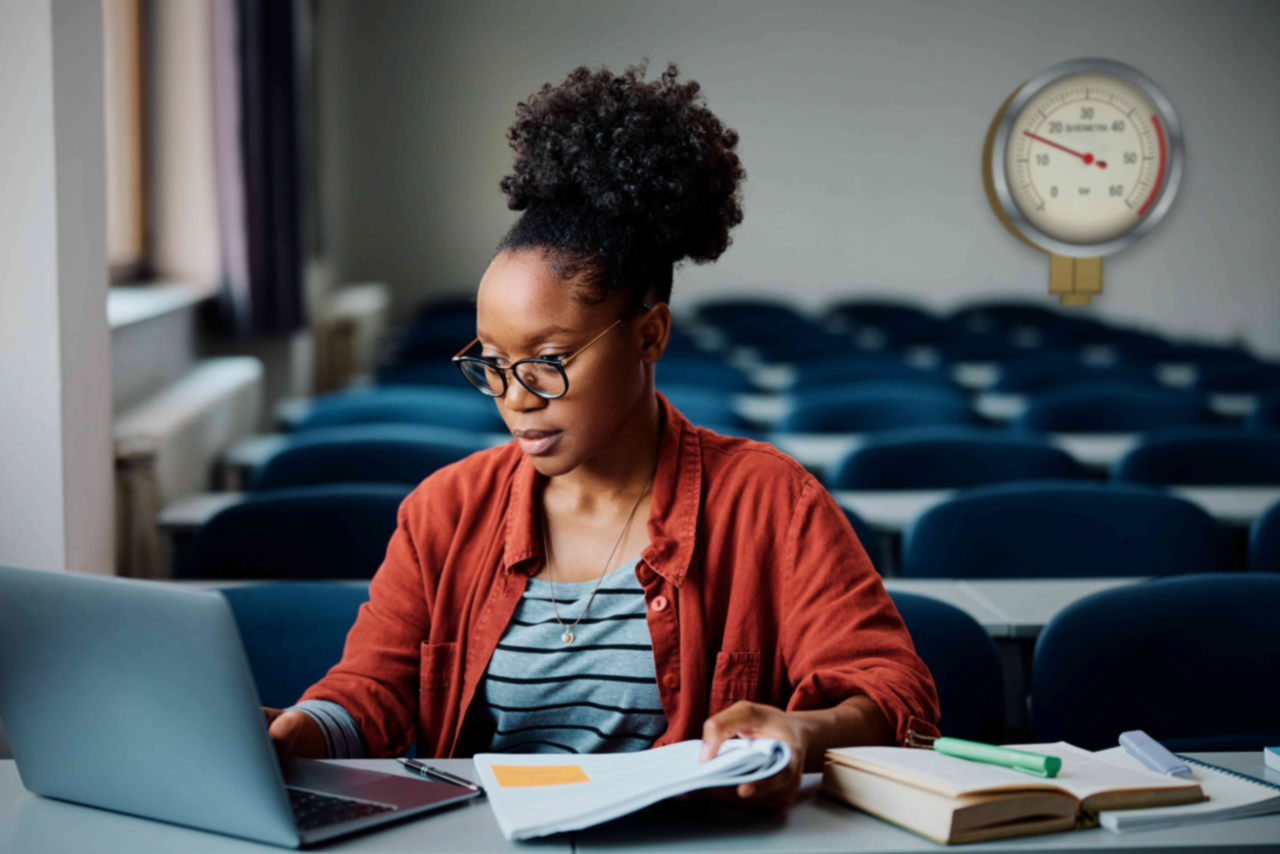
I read 15 bar
